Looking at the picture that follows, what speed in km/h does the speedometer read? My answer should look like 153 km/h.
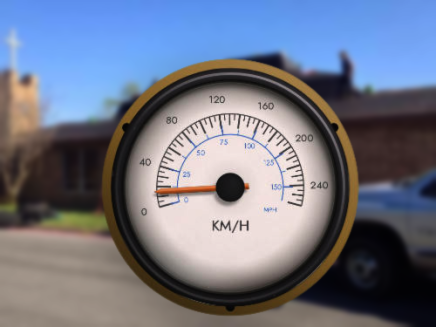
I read 15 km/h
